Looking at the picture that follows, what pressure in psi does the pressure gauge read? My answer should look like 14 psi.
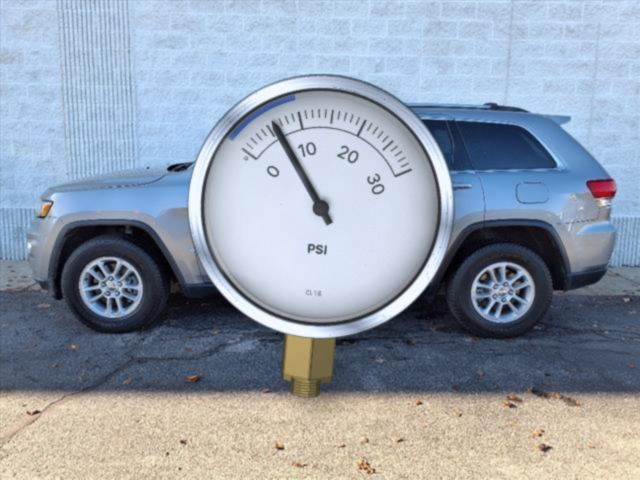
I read 6 psi
